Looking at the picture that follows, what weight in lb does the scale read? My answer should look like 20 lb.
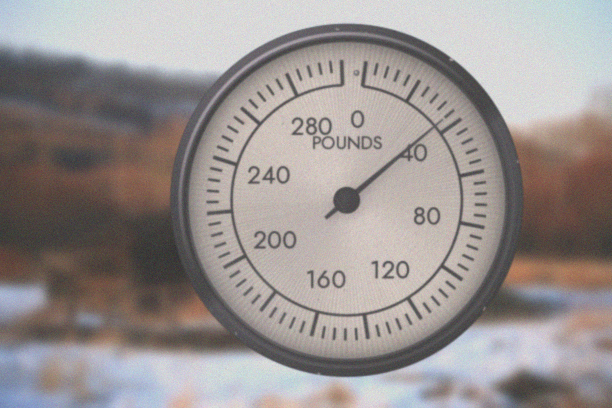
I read 36 lb
